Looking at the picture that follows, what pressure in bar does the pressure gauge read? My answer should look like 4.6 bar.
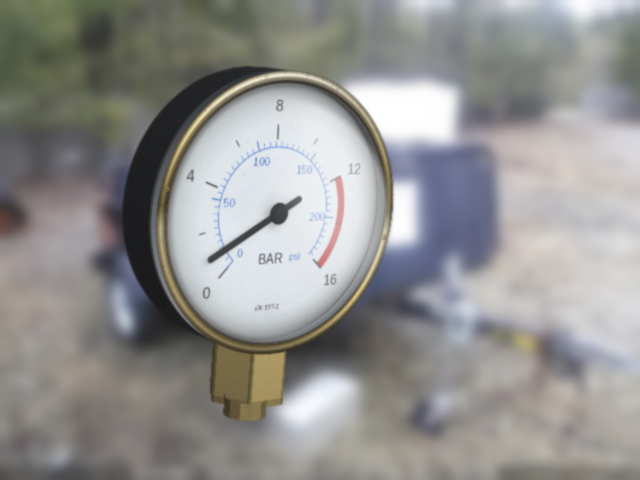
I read 1 bar
